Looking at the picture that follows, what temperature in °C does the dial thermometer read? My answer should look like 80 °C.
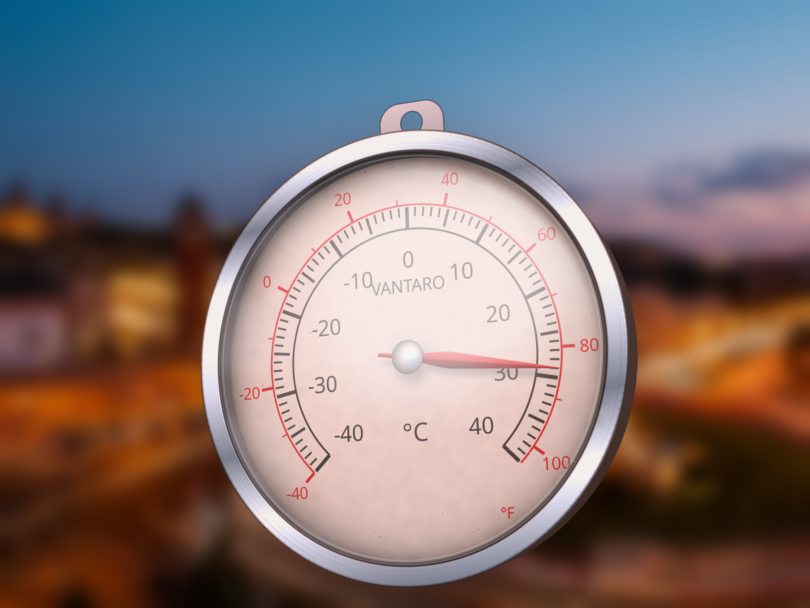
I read 29 °C
